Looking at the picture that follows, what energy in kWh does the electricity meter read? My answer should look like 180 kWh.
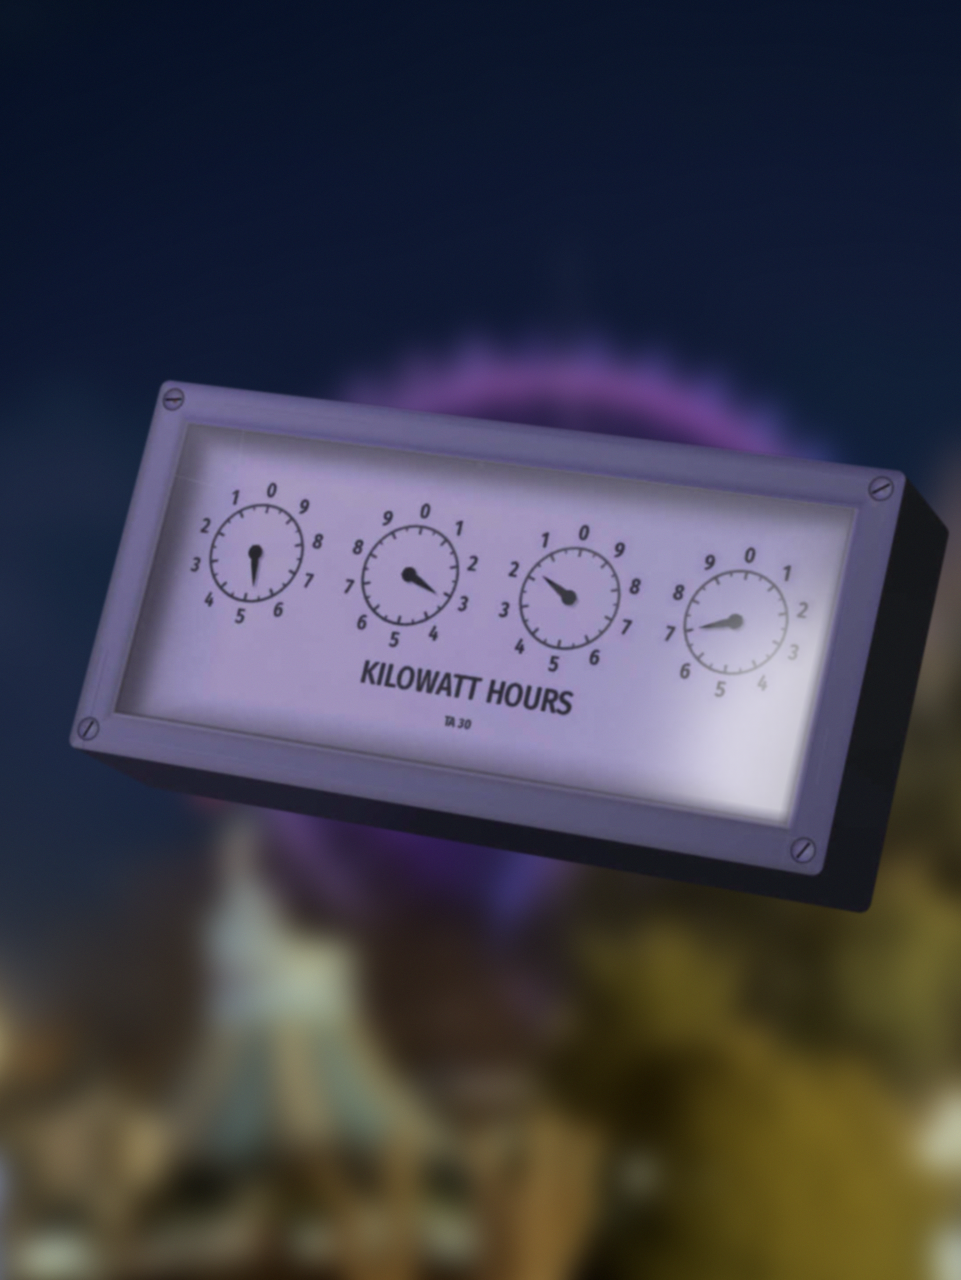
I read 5317 kWh
